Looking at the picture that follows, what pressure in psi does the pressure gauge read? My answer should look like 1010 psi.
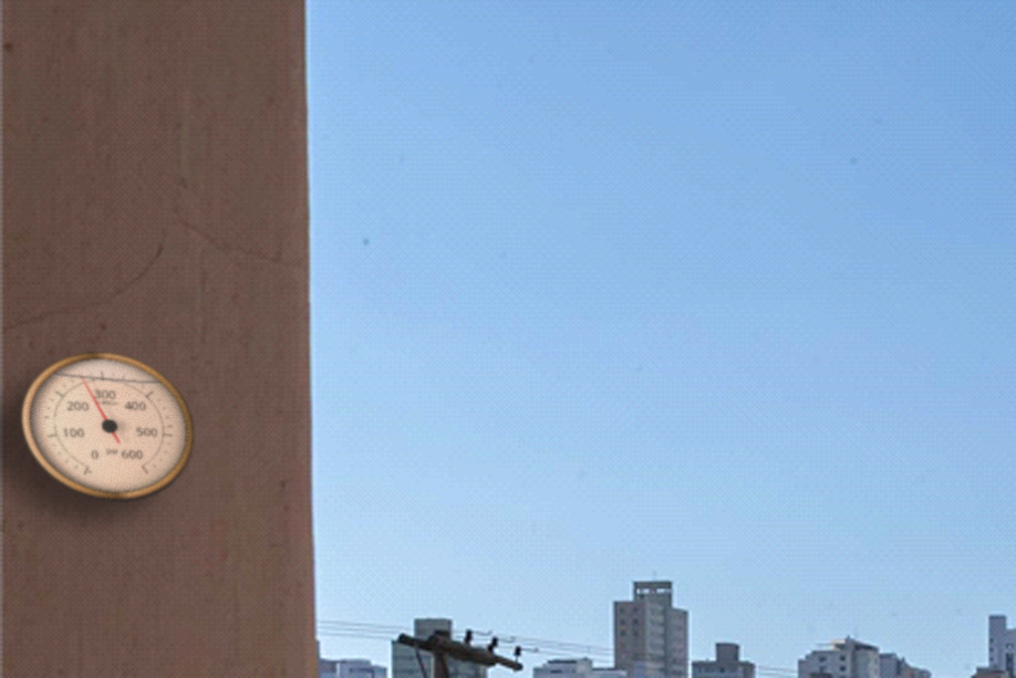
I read 260 psi
